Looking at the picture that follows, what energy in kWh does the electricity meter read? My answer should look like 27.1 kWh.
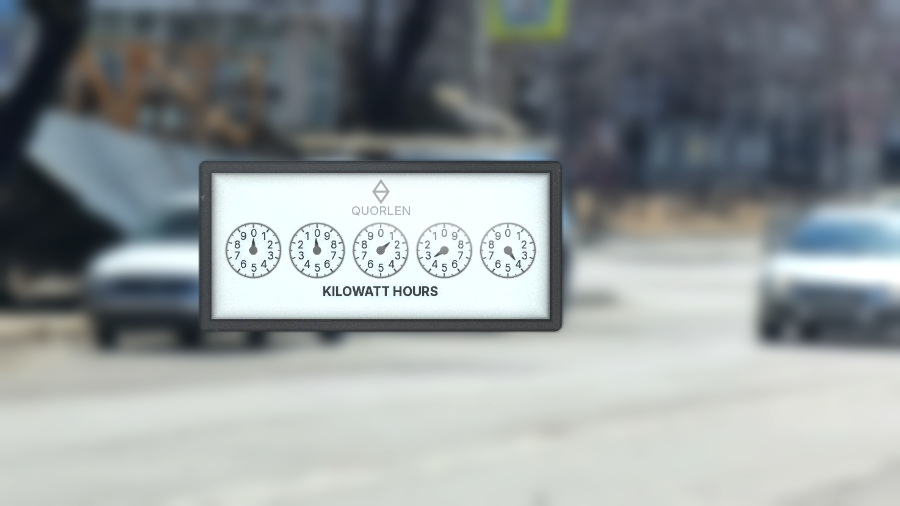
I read 134 kWh
